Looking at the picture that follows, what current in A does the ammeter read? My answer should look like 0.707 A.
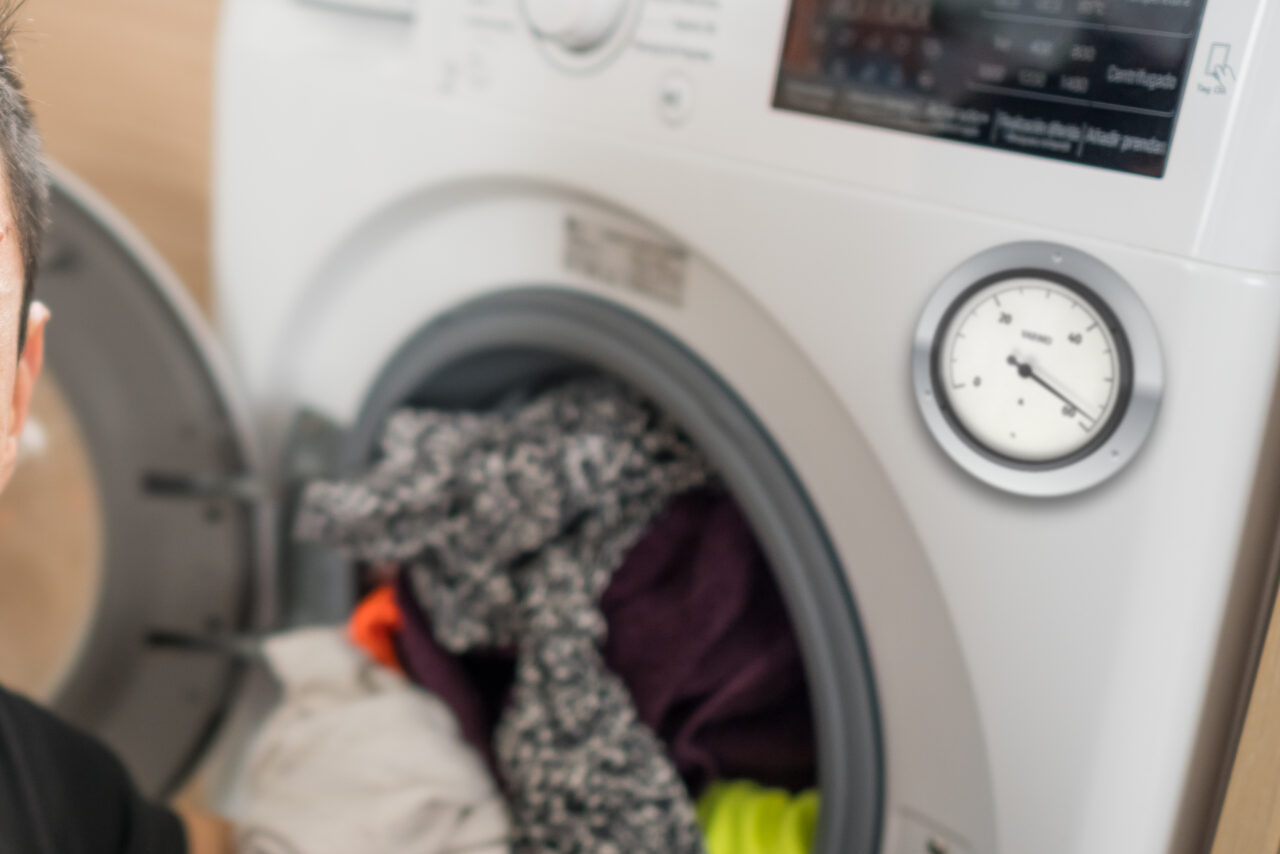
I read 57.5 A
